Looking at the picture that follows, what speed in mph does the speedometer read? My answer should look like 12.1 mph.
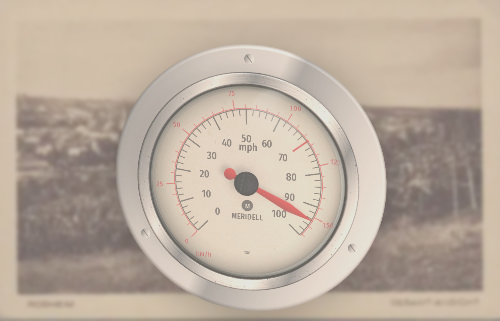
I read 94 mph
